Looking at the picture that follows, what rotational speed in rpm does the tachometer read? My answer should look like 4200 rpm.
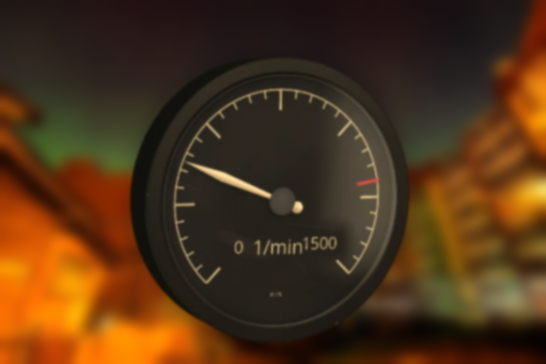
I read 375 rpm
